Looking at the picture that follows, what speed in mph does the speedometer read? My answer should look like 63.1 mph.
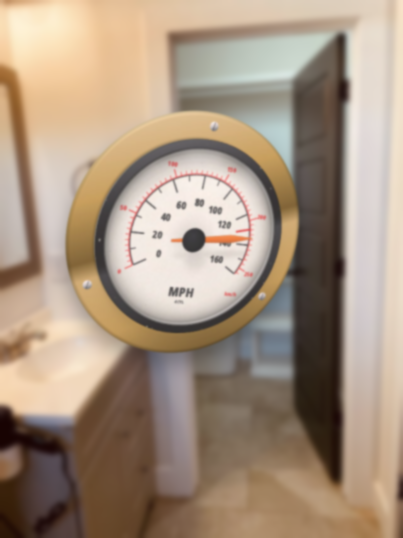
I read 135 mph
